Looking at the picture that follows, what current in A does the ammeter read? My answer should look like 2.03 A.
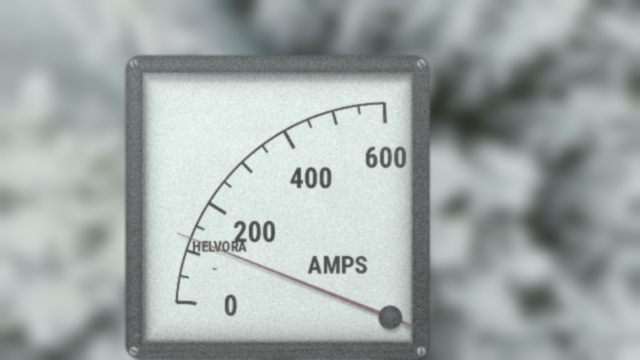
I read 125 A
